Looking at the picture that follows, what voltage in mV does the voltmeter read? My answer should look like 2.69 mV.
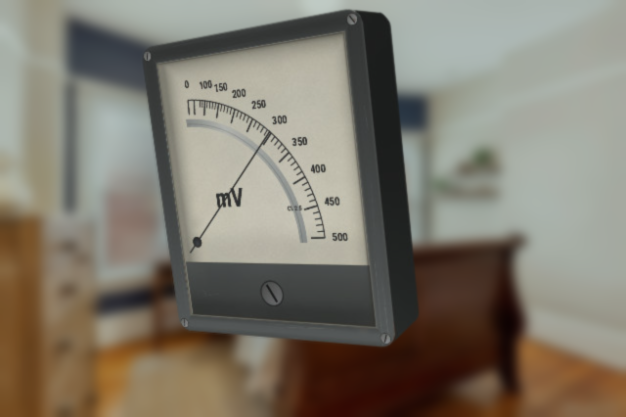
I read 300 mV
